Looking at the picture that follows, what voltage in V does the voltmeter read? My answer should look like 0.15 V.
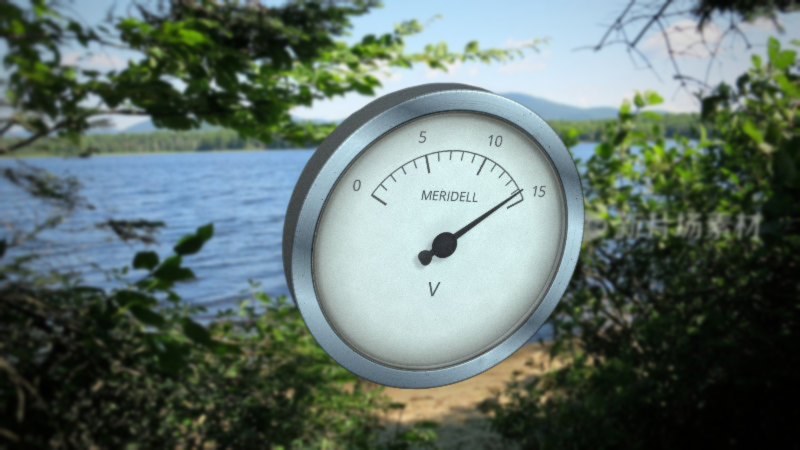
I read 14 V
